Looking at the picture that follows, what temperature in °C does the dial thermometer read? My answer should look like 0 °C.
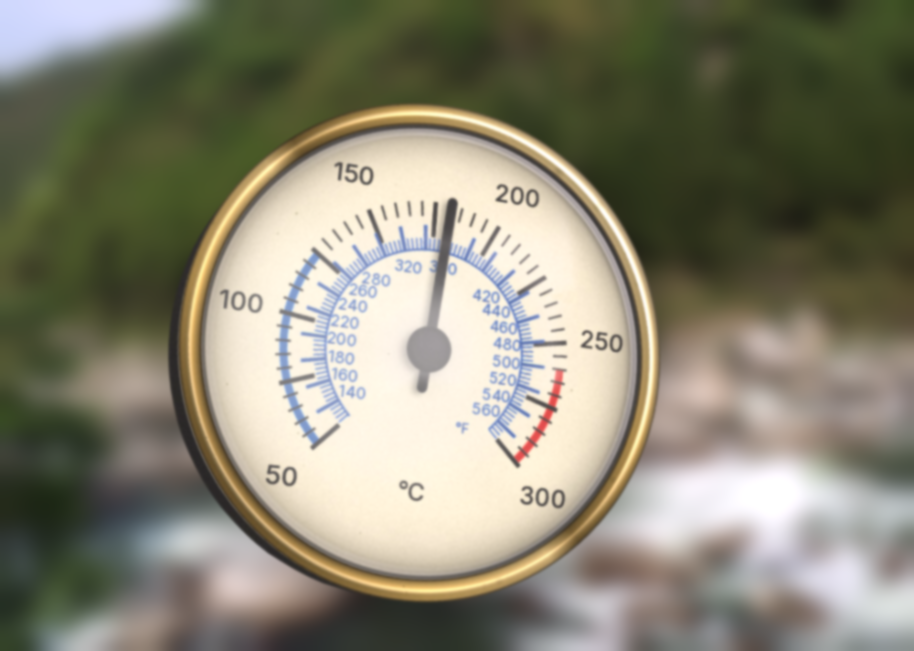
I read 180 °C
